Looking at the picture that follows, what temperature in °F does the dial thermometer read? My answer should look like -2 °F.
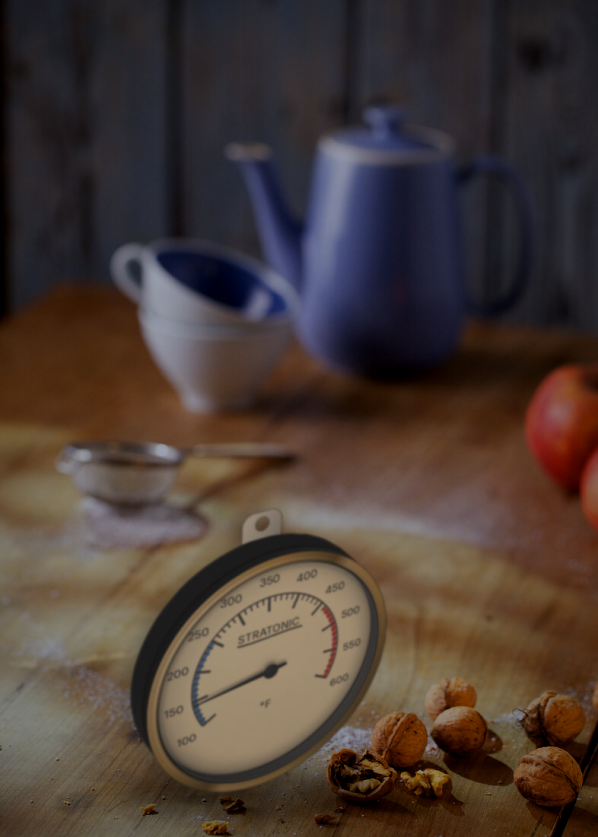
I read 150 °F
